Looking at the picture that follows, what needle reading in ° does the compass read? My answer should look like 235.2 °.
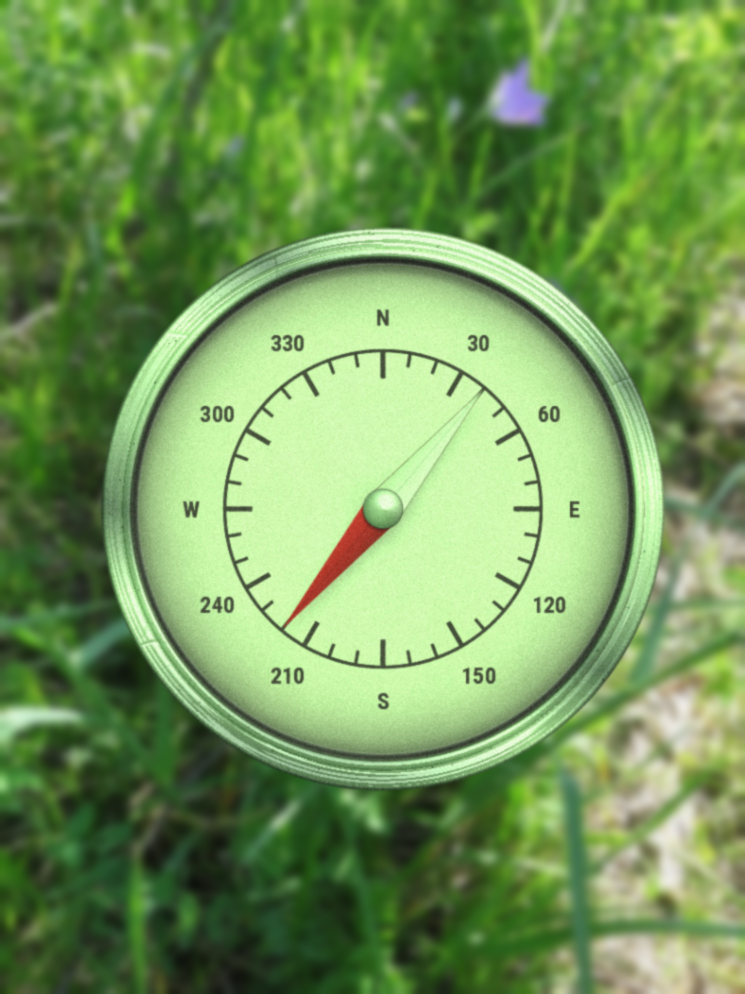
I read 220 °
